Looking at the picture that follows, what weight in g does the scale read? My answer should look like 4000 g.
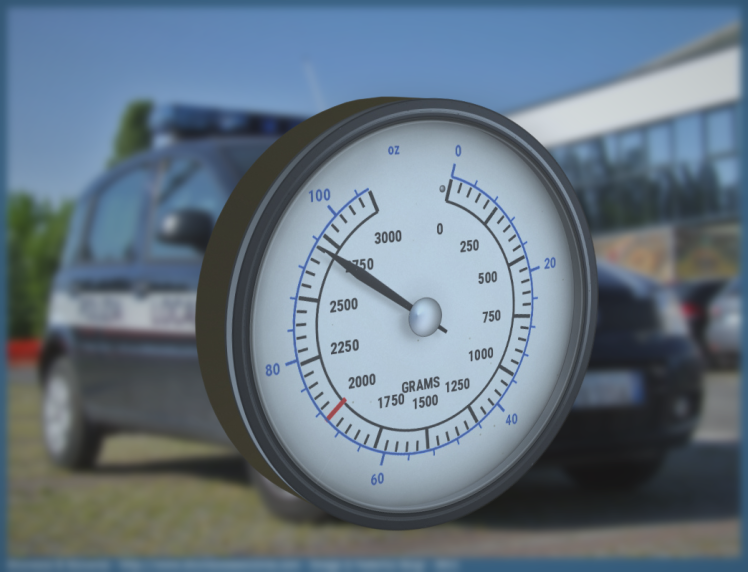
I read 2700 g
